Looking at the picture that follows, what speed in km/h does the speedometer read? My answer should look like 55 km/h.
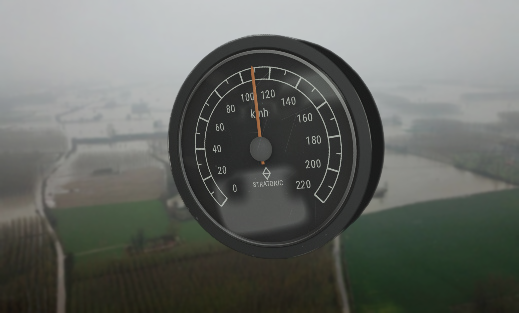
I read 110 km/h
